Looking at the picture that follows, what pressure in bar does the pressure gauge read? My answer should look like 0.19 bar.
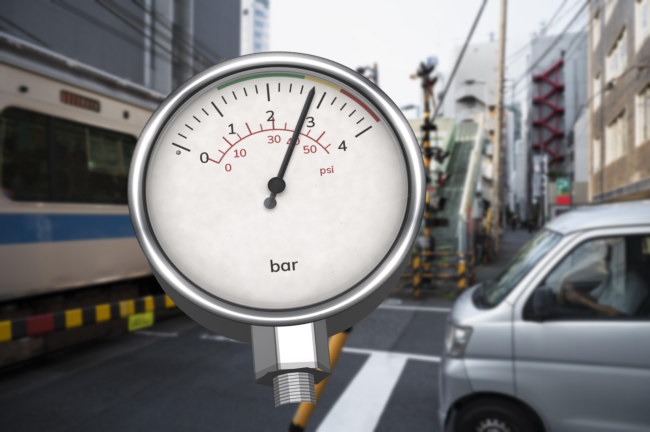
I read 2.8 bar
